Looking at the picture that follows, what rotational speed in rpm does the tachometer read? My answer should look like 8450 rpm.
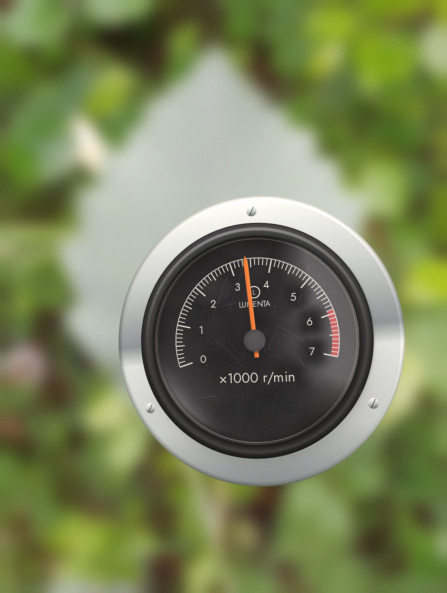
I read 3400 rpm
